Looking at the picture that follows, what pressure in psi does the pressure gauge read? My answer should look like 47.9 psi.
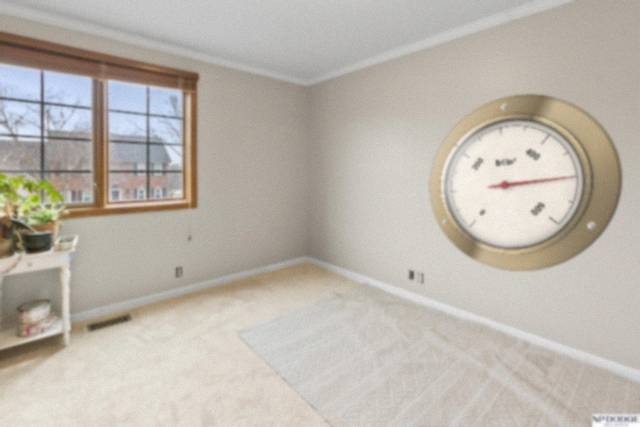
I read 500 psi
